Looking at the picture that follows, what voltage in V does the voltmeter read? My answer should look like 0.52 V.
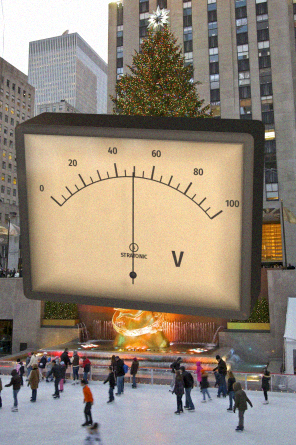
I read 50 V
